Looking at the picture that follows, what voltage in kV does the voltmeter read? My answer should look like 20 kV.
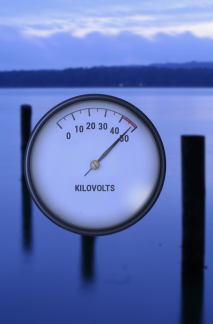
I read 47.5 kV
